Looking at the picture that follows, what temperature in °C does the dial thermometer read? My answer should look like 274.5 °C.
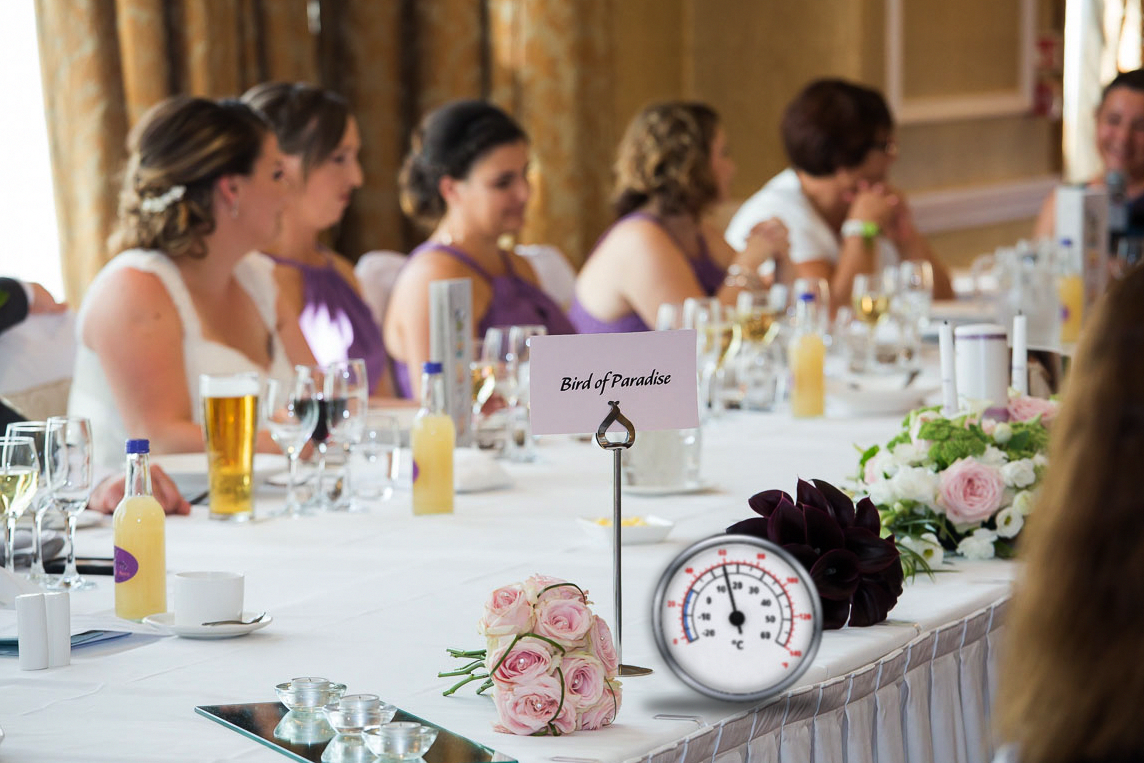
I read 15 °C
